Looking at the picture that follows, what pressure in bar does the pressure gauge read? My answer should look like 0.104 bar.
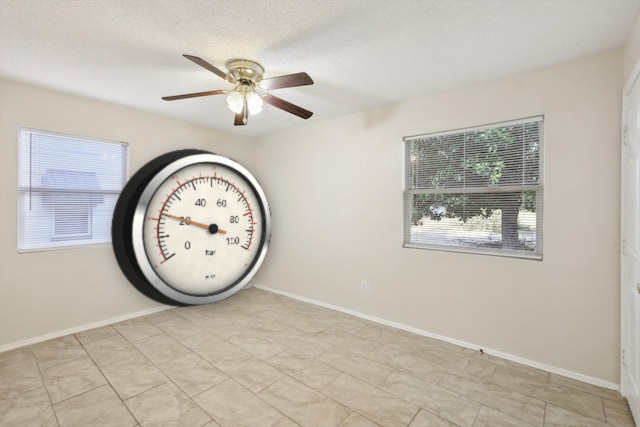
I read 20 bar
